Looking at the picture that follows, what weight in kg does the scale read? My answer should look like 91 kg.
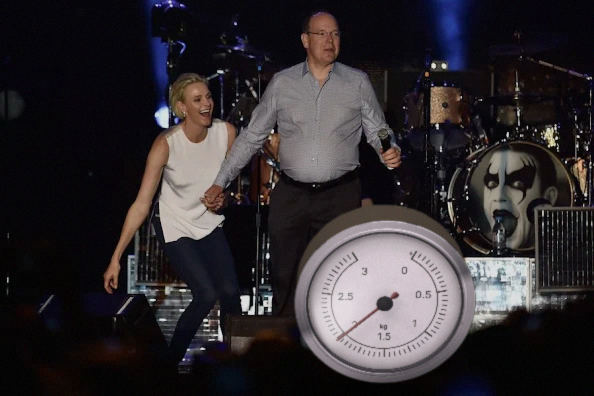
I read 2 kg
